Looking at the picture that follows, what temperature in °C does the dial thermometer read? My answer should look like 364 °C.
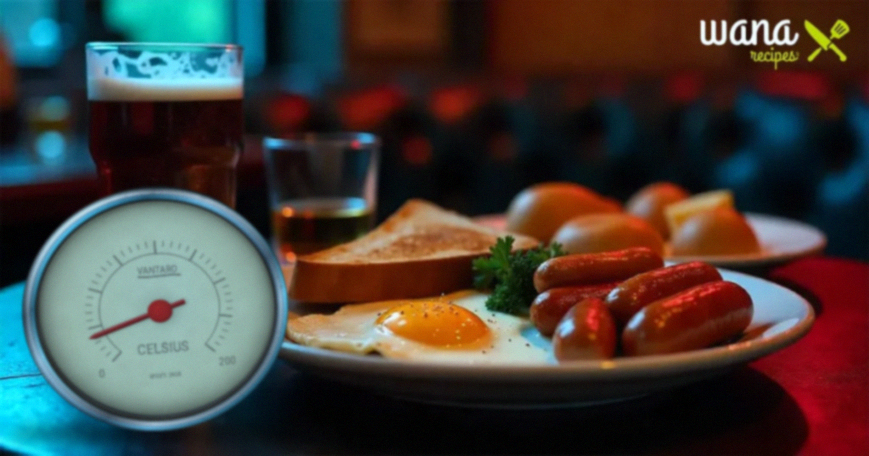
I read 20 °C
